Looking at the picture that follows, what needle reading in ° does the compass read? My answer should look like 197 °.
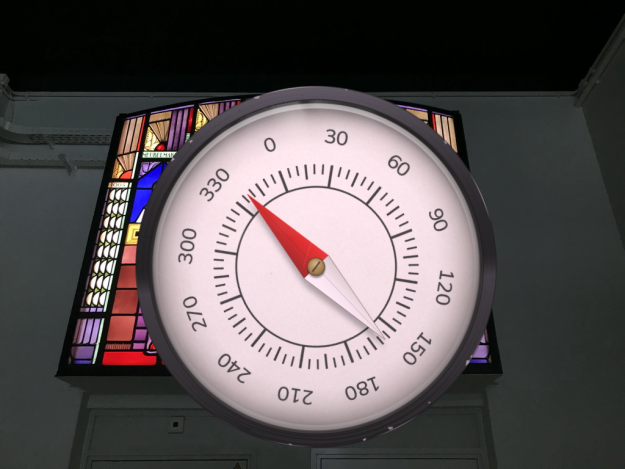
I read 337.5 °
